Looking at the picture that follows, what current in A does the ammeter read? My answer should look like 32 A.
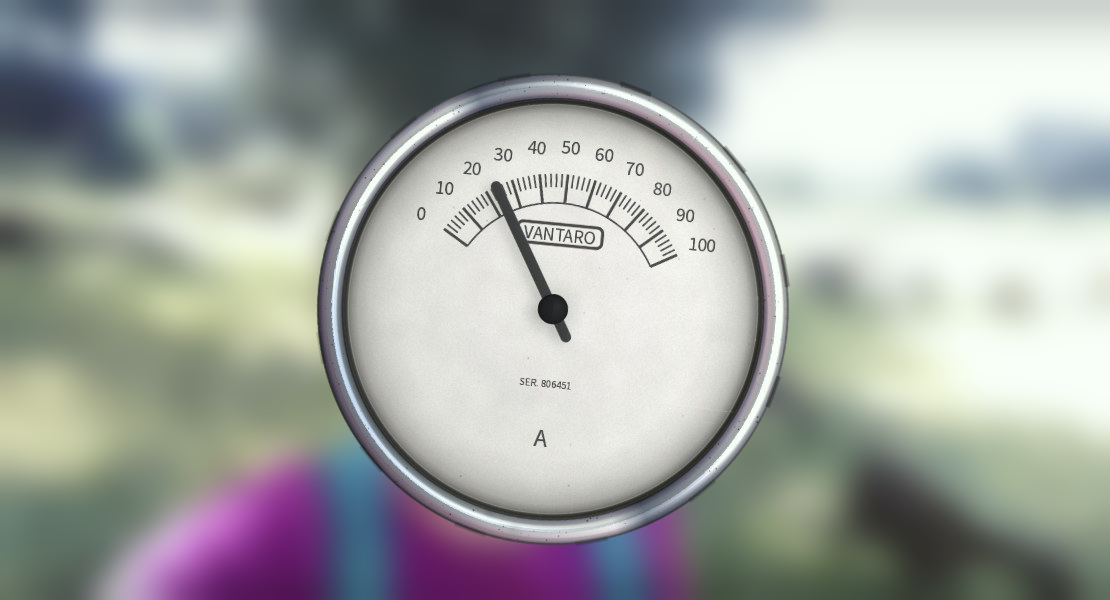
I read 24 A
